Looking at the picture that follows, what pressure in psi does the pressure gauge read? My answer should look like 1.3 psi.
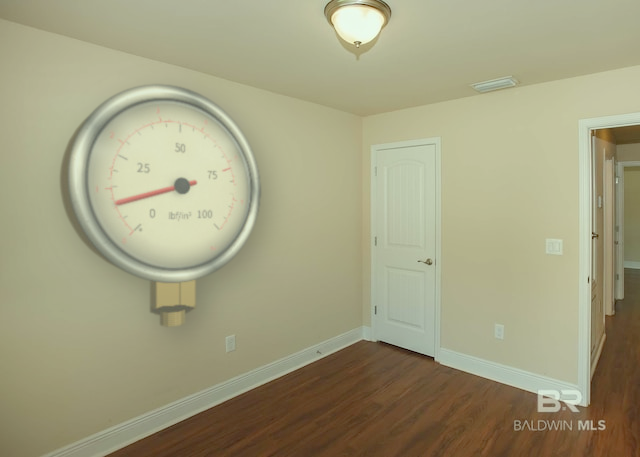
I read 10 psi
